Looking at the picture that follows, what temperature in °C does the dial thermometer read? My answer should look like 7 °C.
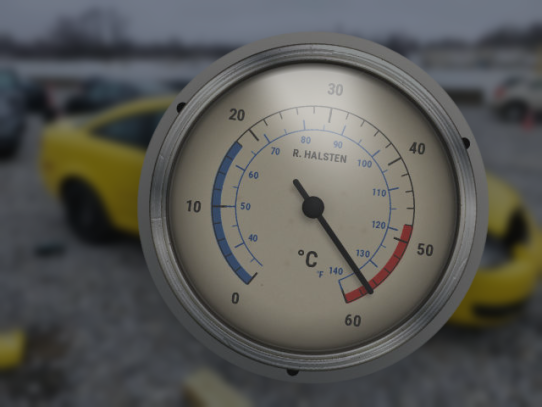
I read 57 °C
